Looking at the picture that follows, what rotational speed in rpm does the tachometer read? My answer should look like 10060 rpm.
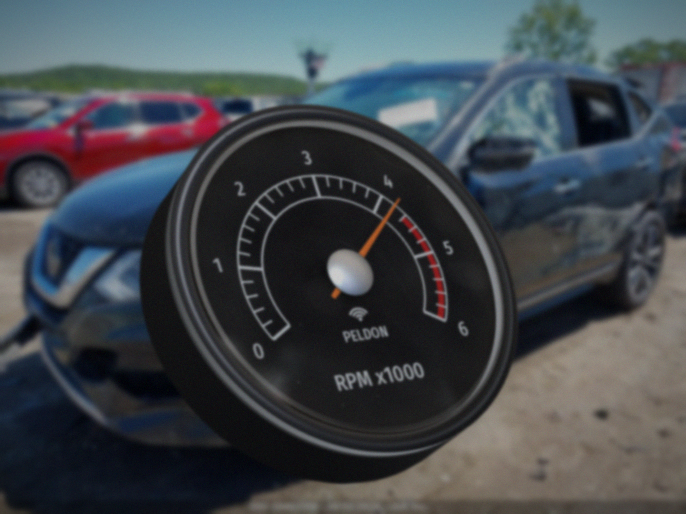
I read 4200 rpm
